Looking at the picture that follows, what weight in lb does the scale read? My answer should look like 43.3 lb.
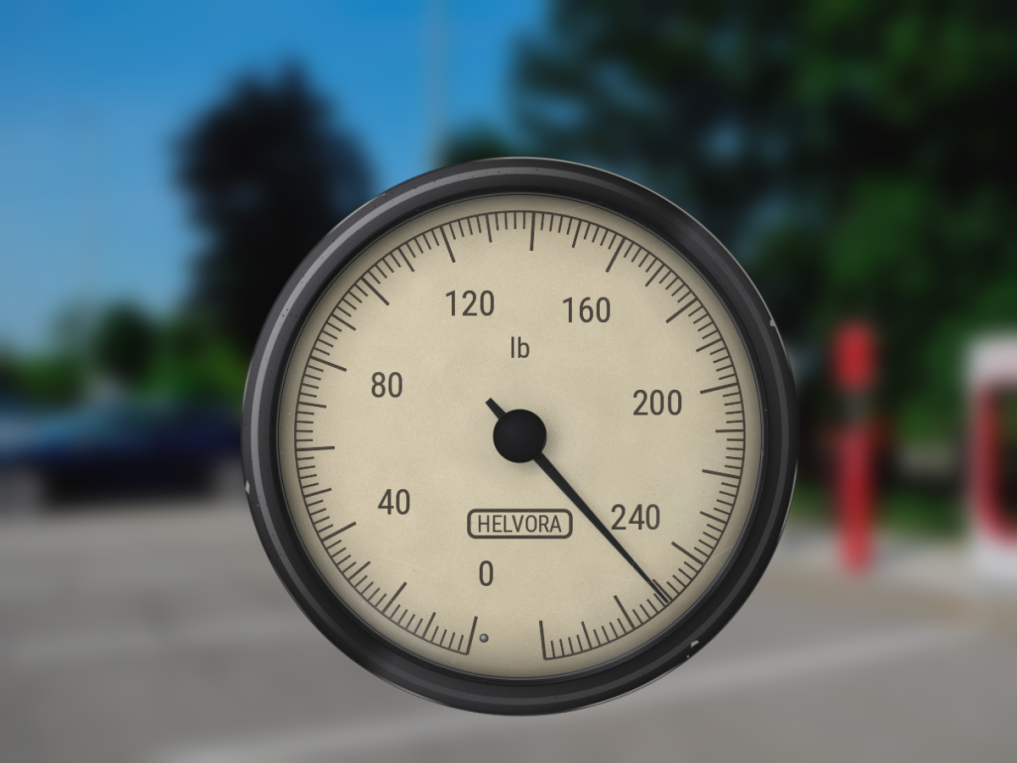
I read 251 lb
